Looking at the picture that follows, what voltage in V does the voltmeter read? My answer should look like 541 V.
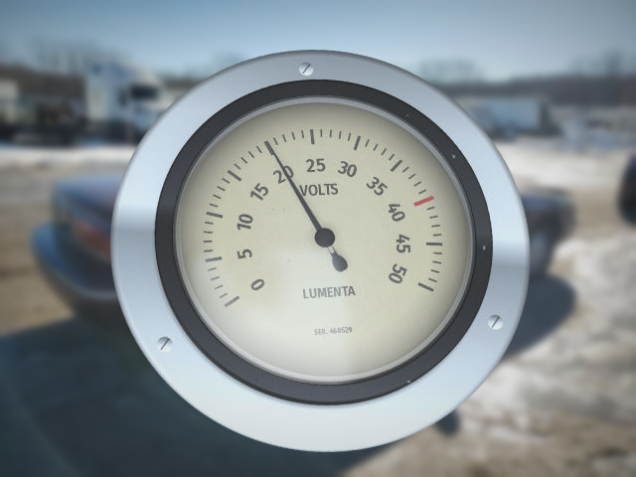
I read 20 V
